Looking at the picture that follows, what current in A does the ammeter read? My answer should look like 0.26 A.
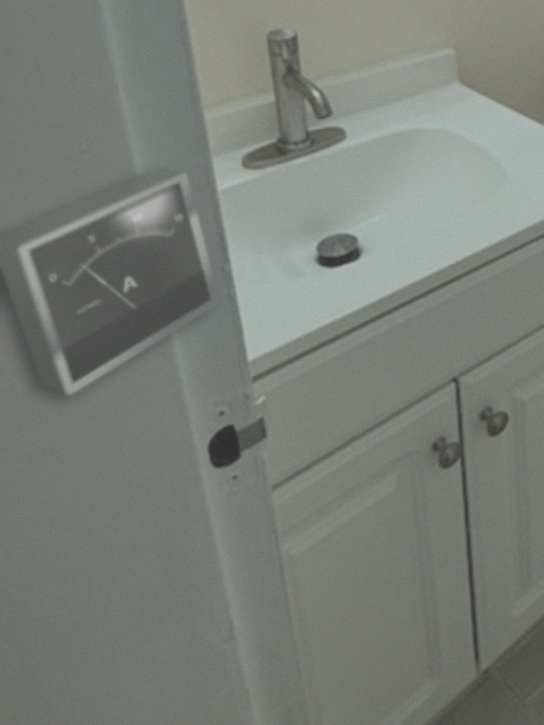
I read 2.5 A
